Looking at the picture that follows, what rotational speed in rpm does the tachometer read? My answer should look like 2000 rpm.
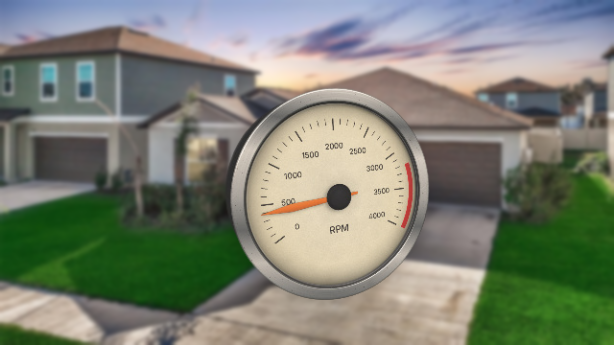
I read 400 rpm
